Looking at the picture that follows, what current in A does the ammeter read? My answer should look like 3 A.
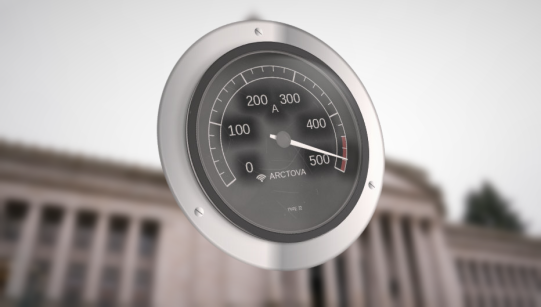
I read 480 A
